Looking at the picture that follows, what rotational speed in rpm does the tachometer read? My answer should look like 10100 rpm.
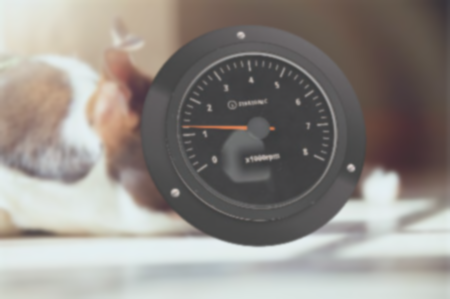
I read 1200 rpm
